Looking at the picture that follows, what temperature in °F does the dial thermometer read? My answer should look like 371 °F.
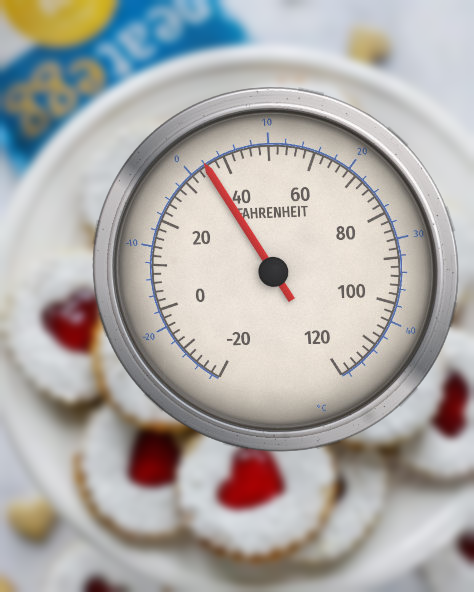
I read 36 °F
